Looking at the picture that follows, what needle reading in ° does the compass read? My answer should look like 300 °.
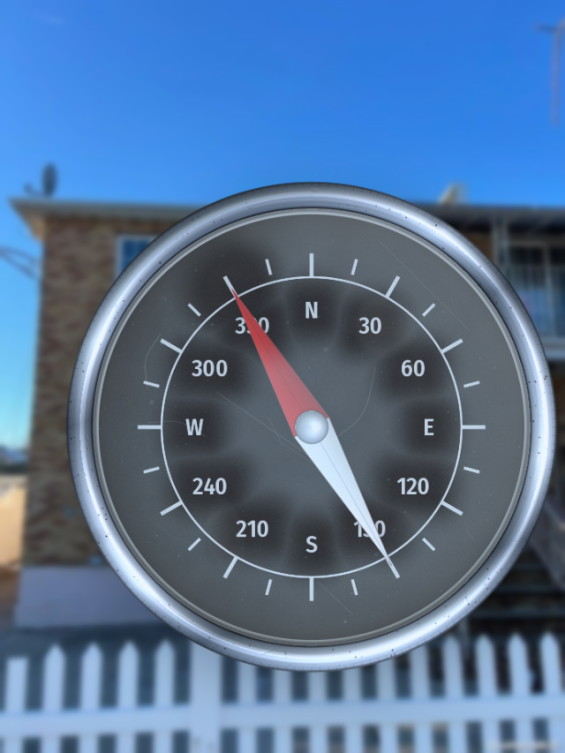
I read 330 °
